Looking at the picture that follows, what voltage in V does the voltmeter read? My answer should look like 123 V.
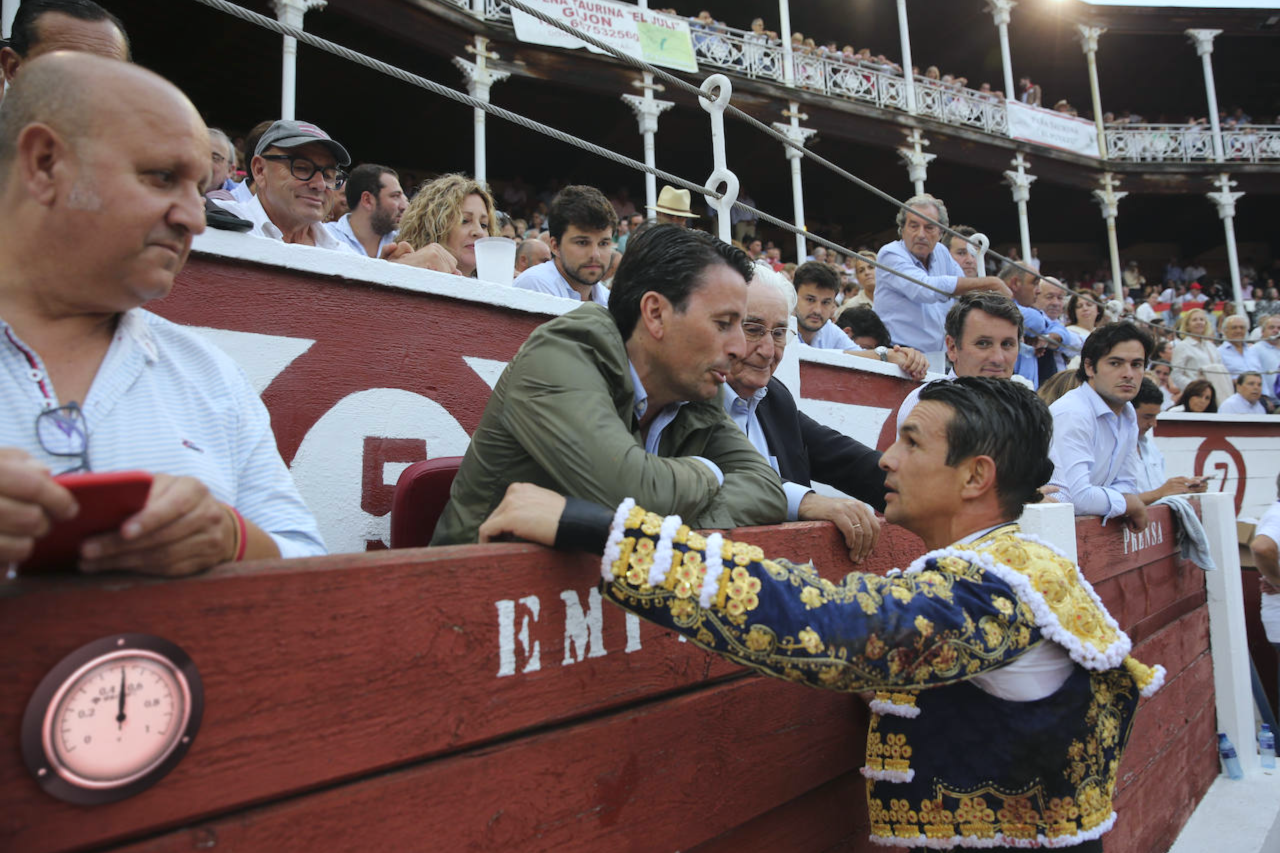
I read 0.5 V
